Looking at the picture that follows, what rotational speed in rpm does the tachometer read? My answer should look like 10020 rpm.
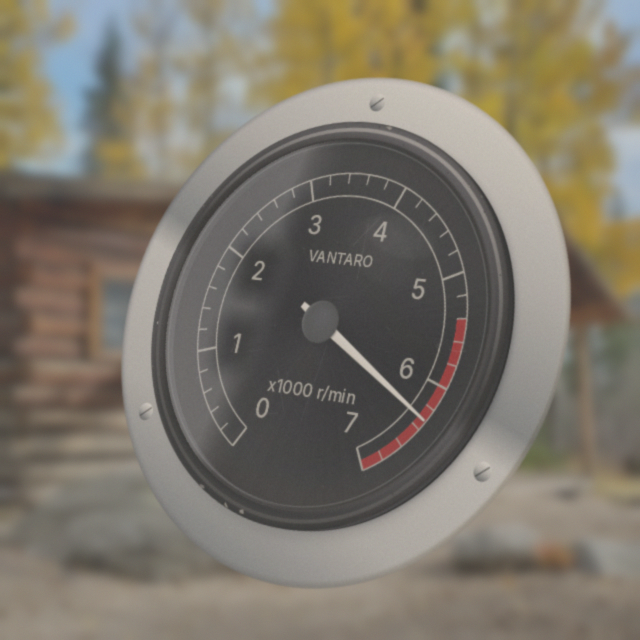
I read 6300 rpm
